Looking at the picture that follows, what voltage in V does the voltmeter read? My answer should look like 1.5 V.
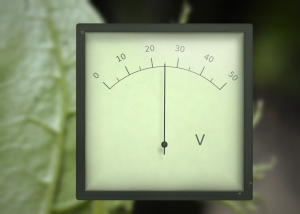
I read 25 V
